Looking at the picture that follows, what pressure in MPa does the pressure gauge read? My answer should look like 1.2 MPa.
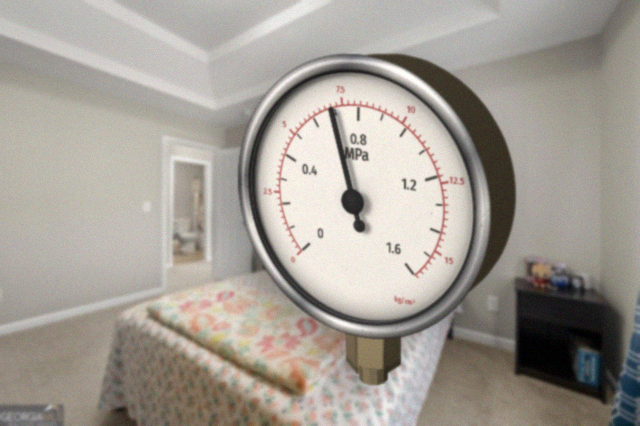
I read 0.7 MPa
